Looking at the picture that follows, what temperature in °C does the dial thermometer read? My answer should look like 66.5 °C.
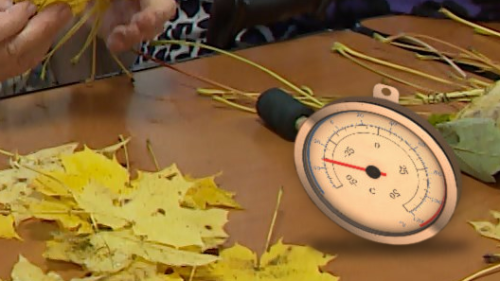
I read -35 °C
